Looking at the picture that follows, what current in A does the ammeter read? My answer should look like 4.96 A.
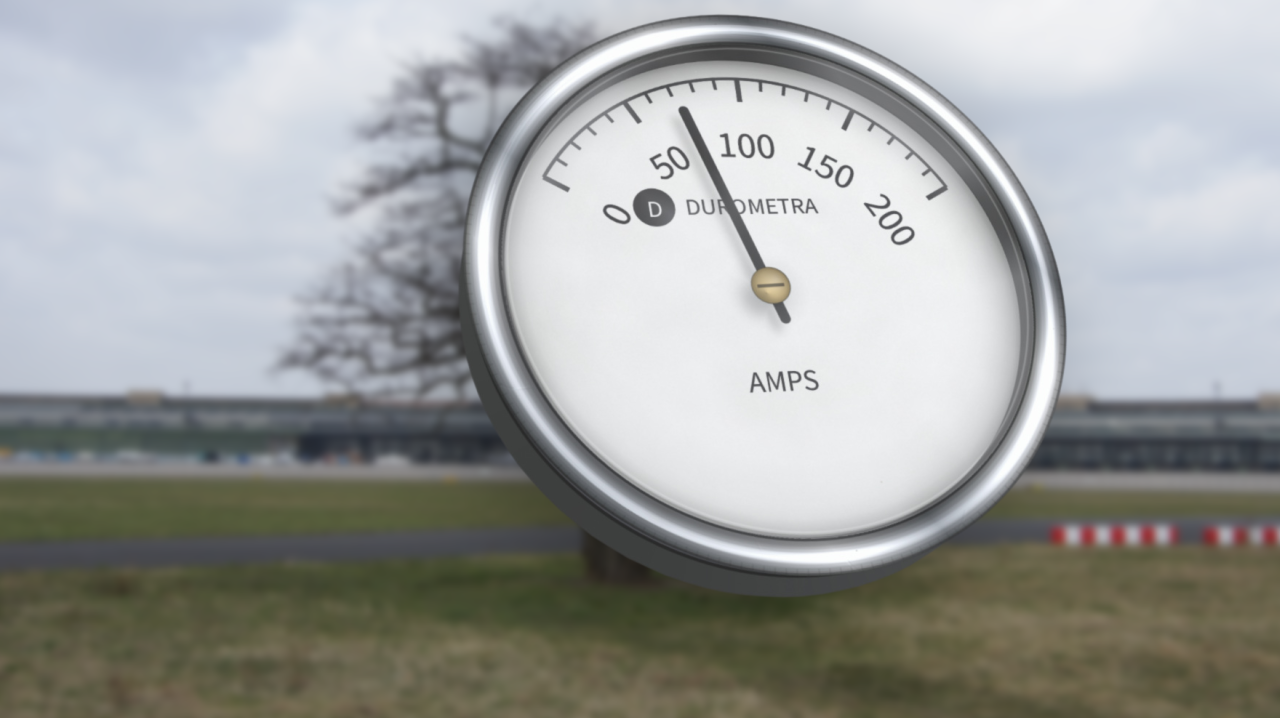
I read 70 A
